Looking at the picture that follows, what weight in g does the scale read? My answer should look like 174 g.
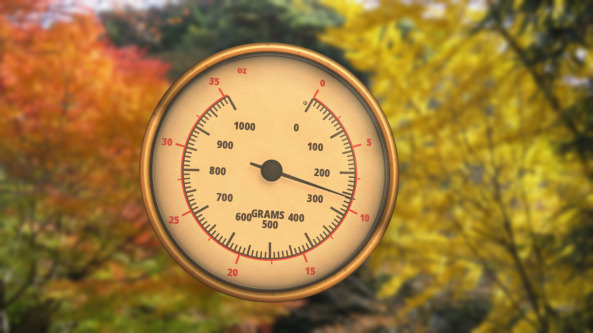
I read 260 g
